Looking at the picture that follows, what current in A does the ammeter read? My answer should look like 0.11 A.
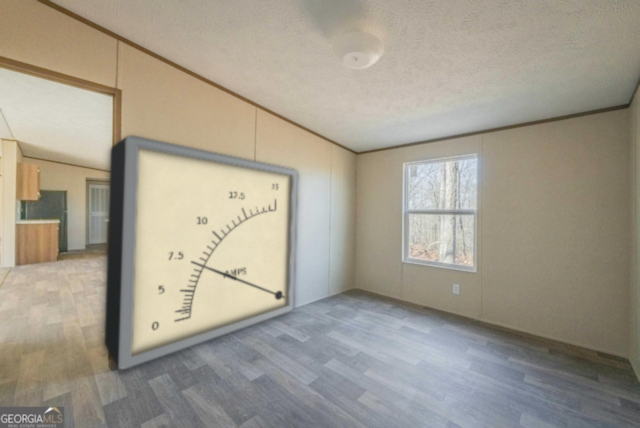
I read 7.5 A
